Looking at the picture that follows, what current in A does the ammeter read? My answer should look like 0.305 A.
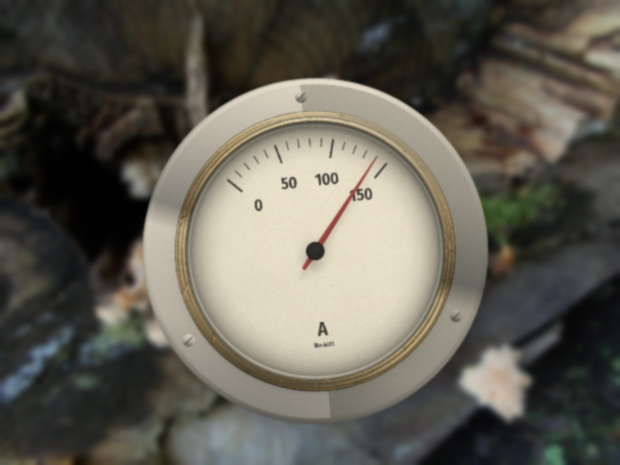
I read 140 A
